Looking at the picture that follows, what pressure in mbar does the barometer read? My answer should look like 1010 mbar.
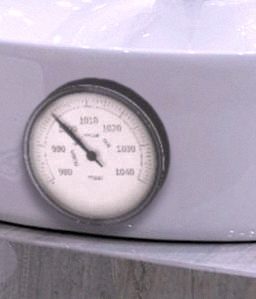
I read 1000 mbar
